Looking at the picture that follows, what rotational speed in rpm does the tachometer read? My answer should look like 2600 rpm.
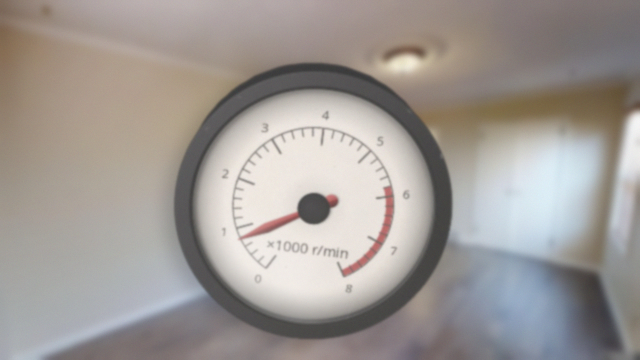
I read 800 rpm
